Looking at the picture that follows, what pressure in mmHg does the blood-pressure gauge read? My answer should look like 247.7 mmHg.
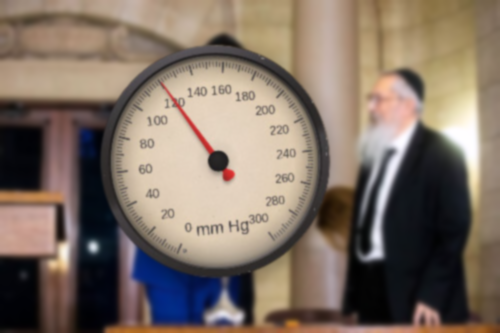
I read 120 mmHg
